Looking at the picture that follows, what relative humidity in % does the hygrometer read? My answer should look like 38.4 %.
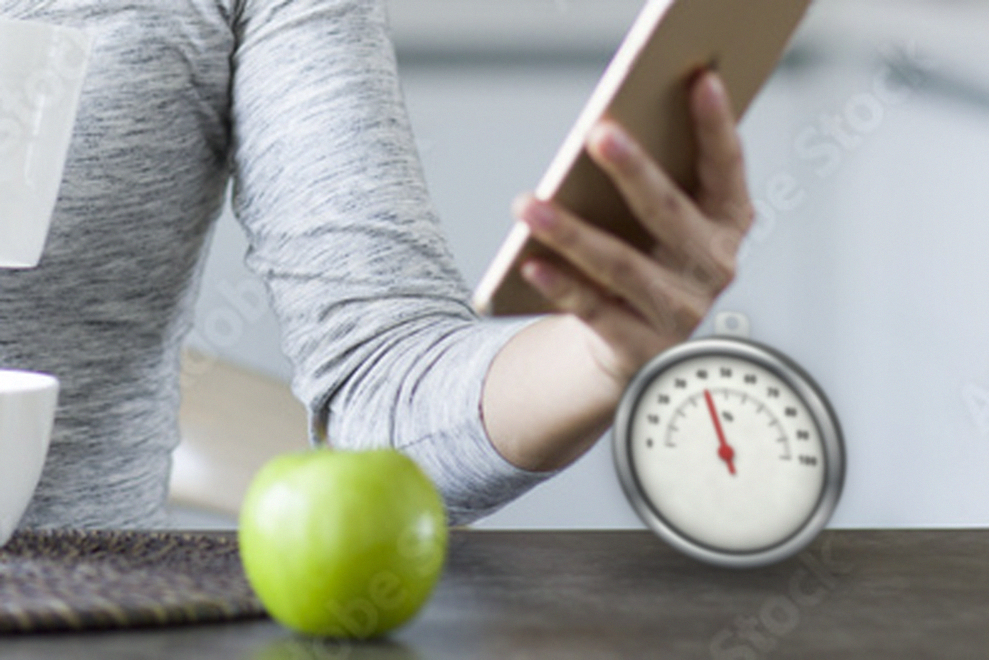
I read 40 %
